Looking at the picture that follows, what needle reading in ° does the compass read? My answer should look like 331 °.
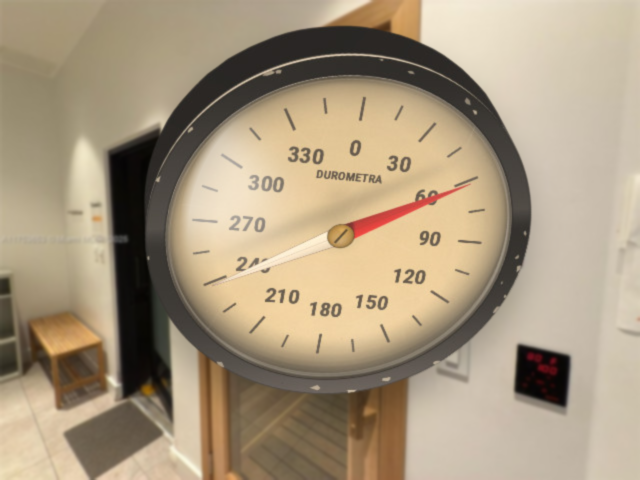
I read 60 °
